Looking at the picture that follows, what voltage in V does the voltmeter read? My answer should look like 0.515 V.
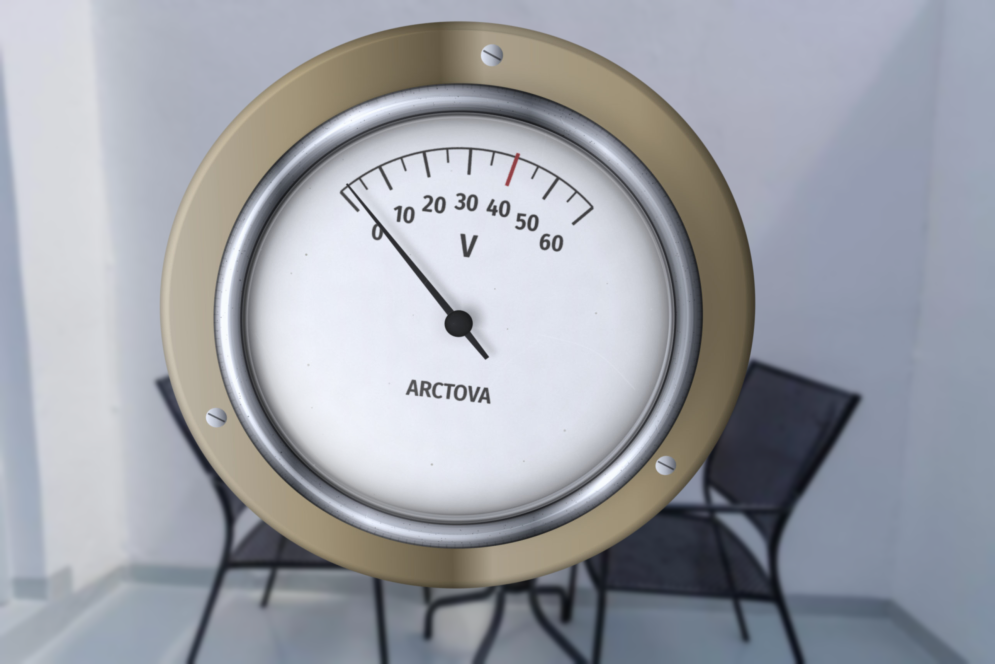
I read 2.5 V
